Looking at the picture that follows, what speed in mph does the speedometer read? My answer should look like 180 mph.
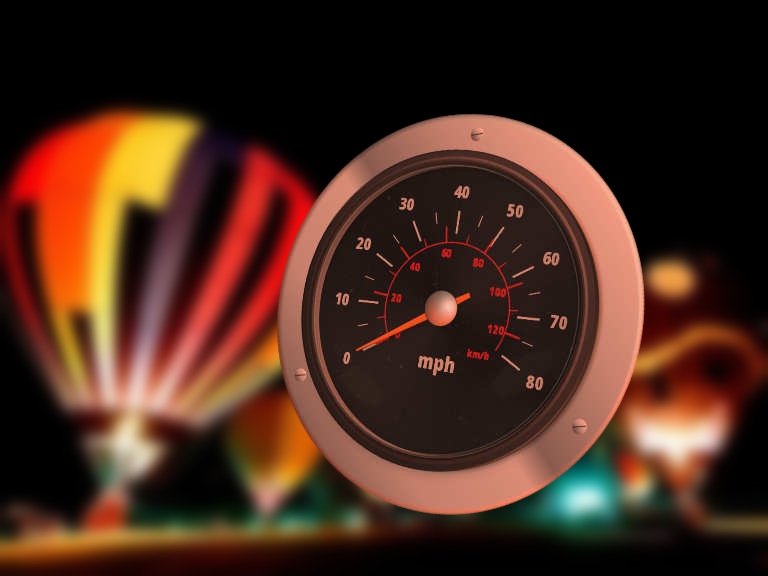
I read 0 mph
